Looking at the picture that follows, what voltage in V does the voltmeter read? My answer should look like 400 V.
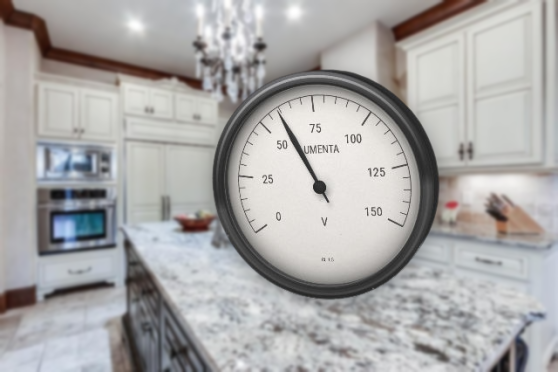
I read 60 V
